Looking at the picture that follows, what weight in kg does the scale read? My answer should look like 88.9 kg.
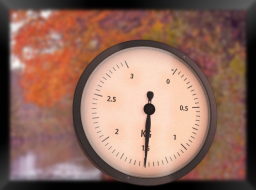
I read 1.5 kg
